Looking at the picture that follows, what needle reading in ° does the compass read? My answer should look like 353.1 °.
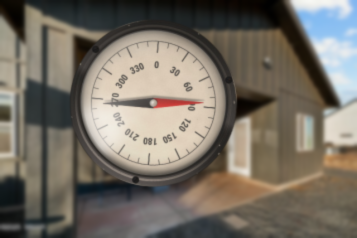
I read 85 °
